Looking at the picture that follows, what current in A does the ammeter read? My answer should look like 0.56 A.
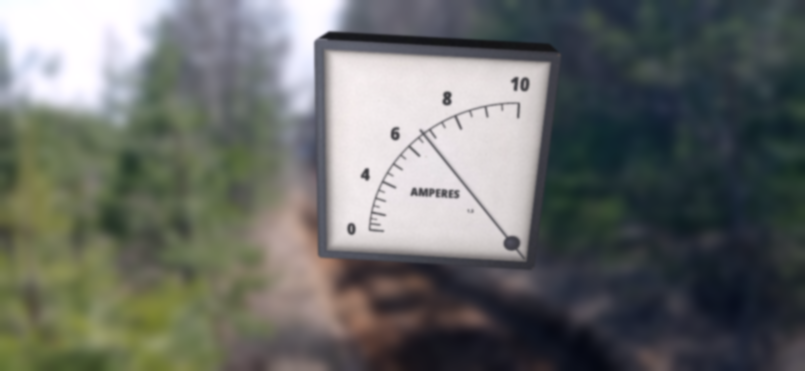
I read 6.75 A
